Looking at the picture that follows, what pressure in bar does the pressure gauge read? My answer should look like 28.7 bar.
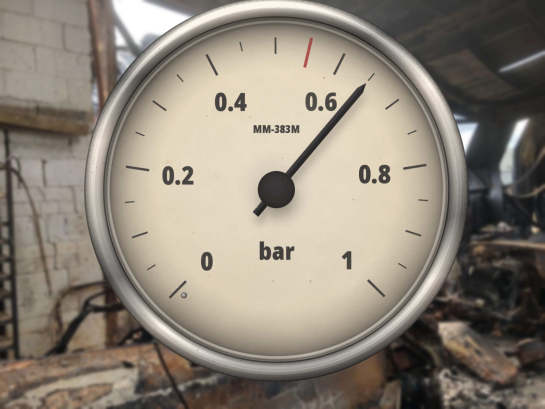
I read 0.65 bar
